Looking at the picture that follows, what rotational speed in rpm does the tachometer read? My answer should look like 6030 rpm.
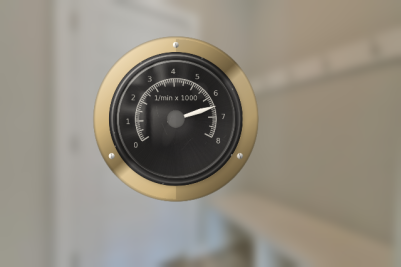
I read 6500 rpm
